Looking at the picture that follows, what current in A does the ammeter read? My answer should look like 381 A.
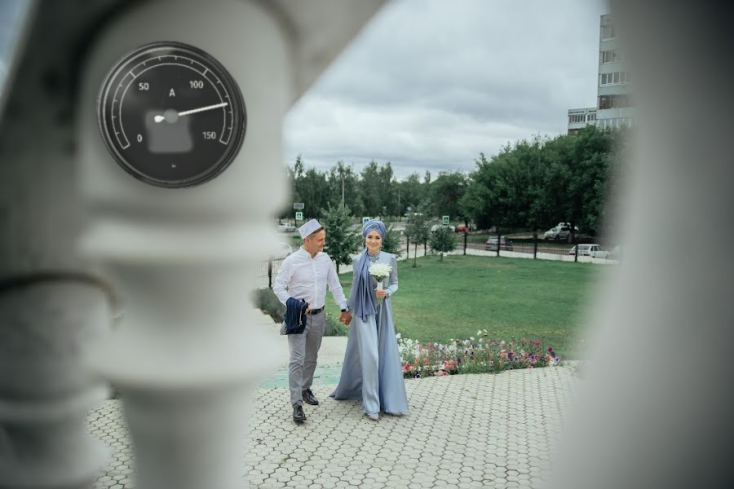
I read 125 A
